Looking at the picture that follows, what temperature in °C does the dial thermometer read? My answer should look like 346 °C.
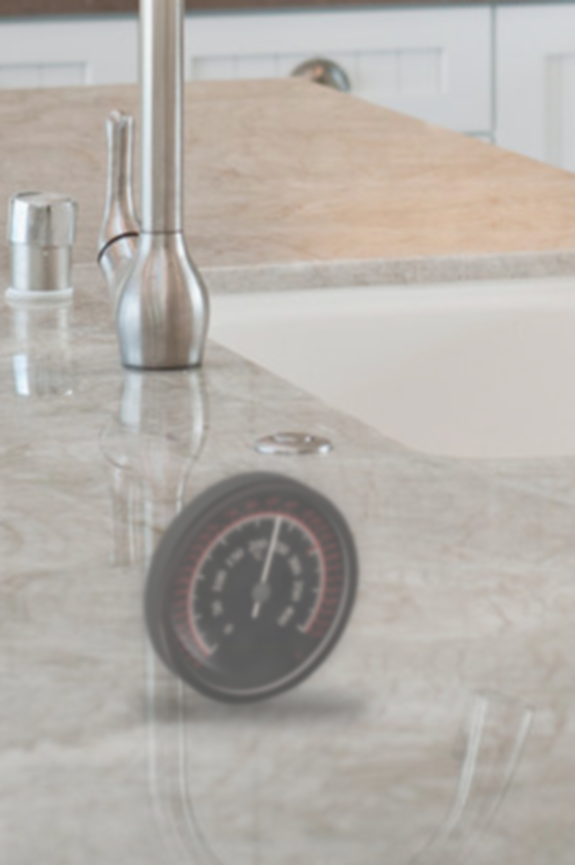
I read 225 °C
